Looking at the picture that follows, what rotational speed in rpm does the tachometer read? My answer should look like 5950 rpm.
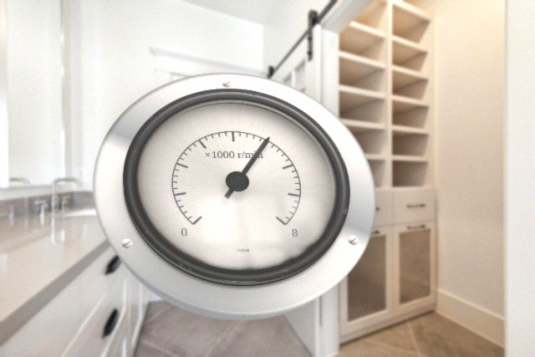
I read 5000 rpm
